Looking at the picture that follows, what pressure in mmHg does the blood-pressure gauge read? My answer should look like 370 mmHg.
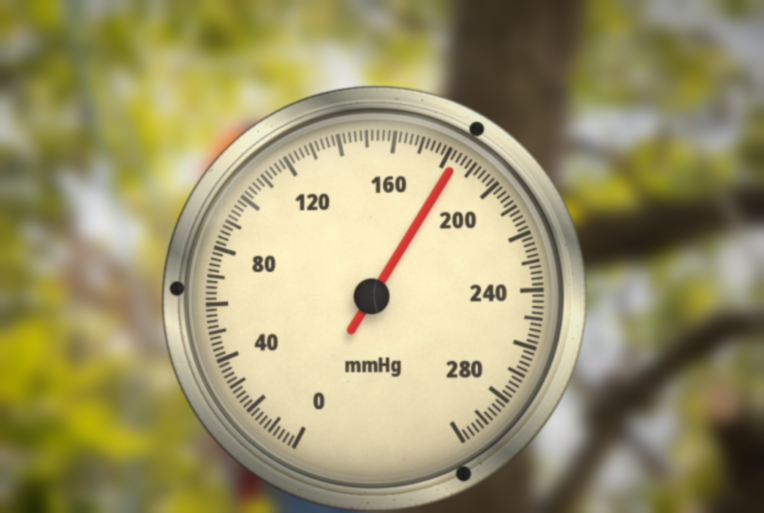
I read 184 mmHg
